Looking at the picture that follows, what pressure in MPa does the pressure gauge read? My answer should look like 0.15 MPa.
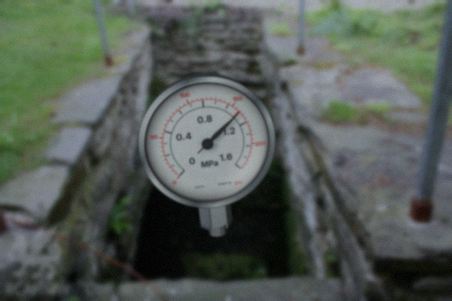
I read 1.1 MPa
